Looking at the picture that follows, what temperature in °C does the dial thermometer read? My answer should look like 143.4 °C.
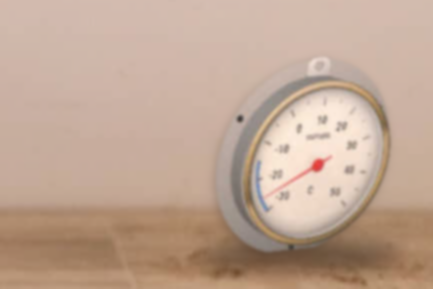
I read -25 °C
